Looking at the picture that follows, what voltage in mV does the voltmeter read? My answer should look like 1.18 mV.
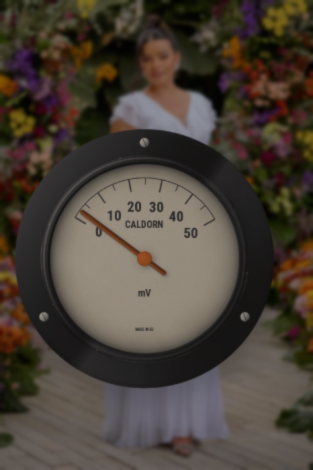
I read 2.5 mV
